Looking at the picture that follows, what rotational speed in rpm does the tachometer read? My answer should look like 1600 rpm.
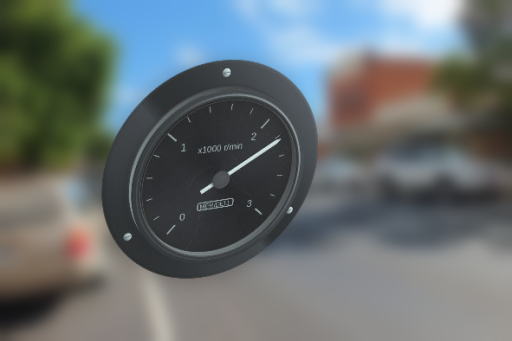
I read 2200 rpm
